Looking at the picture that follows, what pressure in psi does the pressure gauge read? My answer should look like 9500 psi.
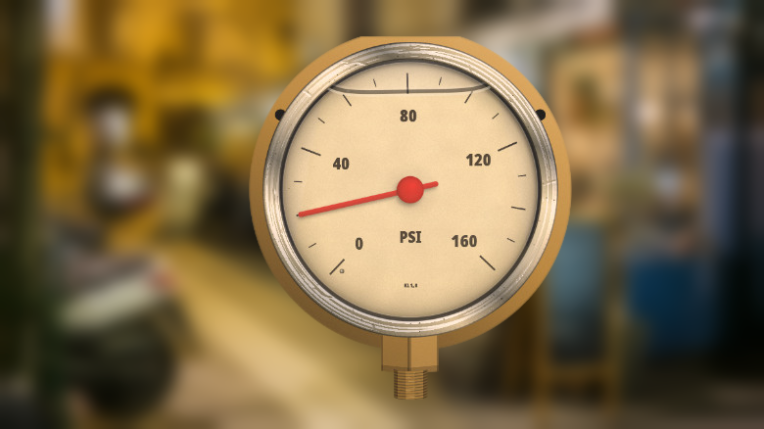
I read 20 psi
